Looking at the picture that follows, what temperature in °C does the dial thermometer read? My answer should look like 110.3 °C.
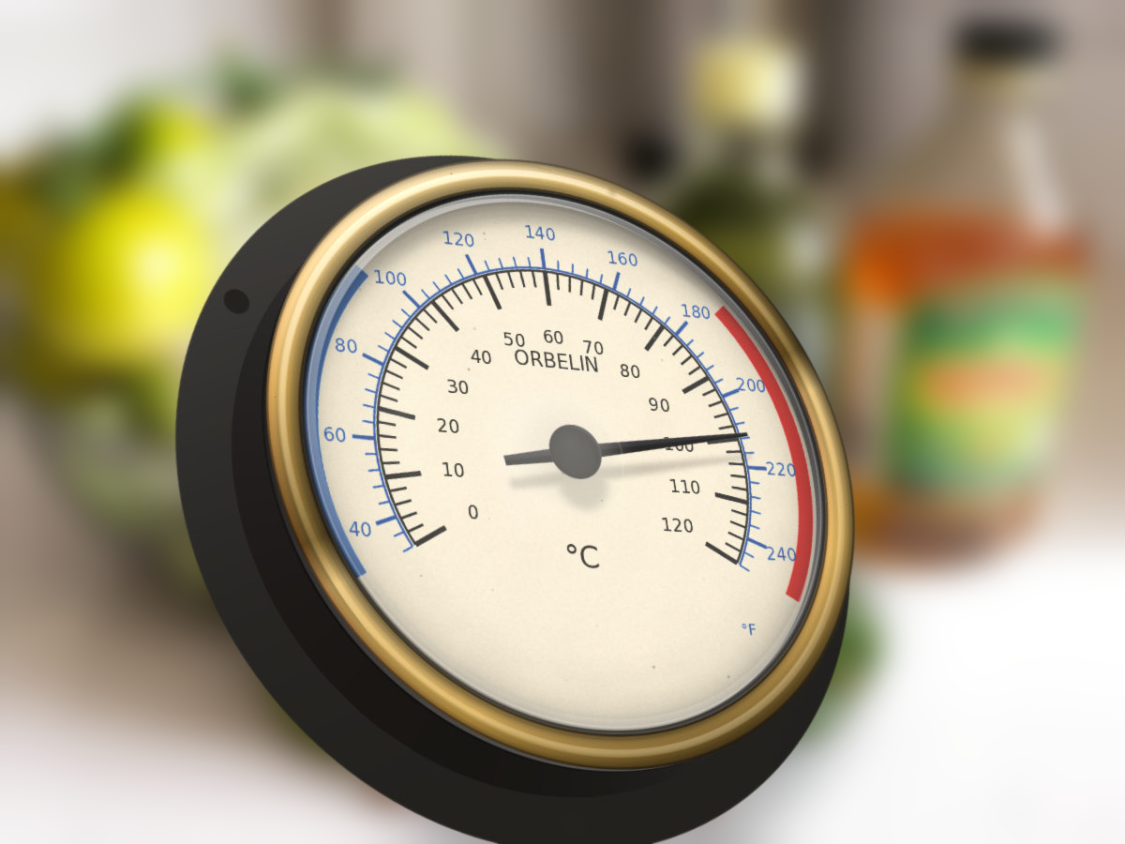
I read 100 °C
